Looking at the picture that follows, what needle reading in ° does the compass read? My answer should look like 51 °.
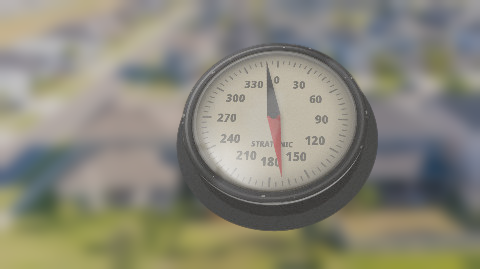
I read 170 °
